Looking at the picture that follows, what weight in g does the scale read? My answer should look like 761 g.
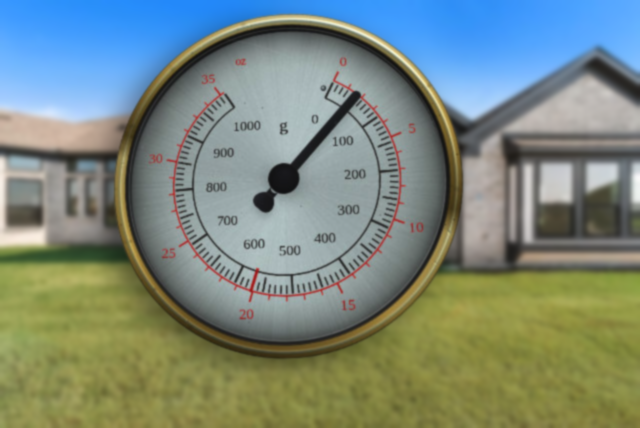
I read 50 g
